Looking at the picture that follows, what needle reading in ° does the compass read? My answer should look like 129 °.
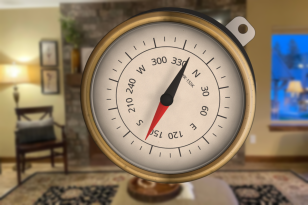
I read 160 °
